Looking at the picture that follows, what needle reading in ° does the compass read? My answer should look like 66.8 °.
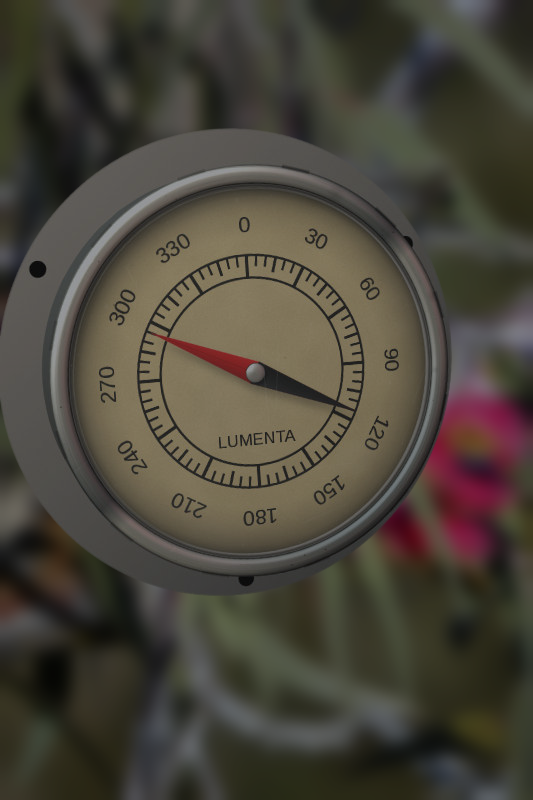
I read 295 °
